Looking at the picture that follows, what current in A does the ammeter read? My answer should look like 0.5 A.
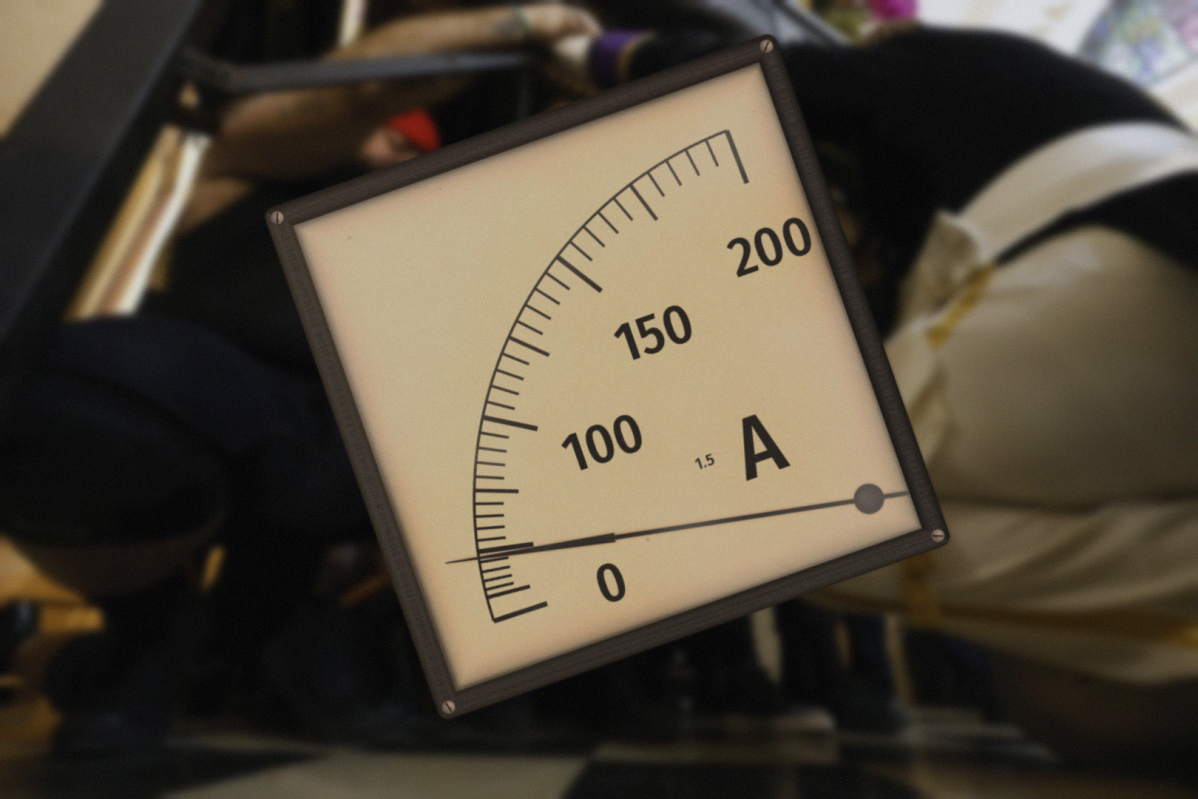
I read 47.5 A
